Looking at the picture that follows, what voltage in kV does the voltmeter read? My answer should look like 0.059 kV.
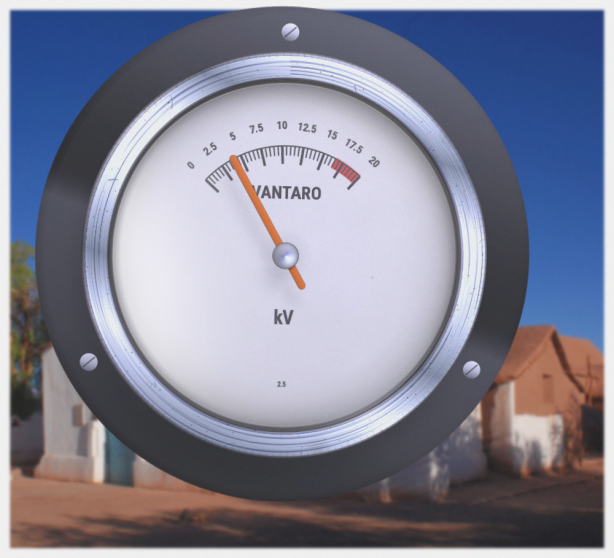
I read 4 kV
